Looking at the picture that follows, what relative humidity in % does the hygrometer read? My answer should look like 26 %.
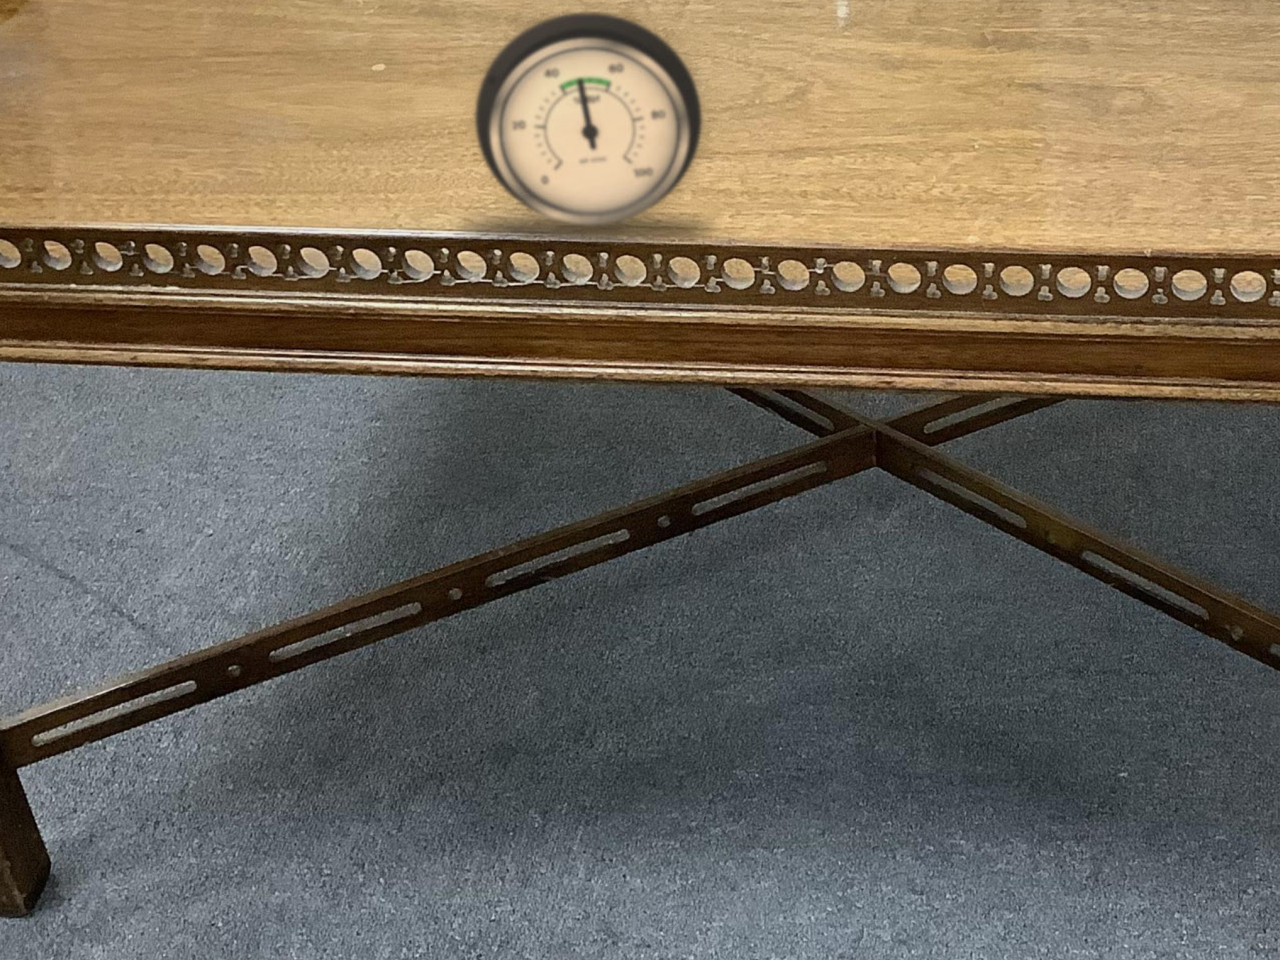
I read 48 %
